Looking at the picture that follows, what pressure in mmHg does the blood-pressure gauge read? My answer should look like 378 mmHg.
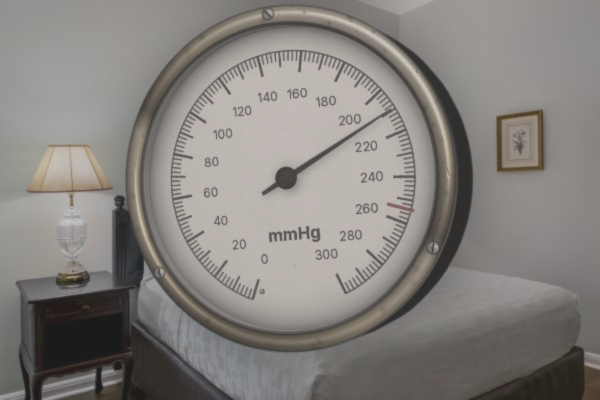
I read 210 mmHg
